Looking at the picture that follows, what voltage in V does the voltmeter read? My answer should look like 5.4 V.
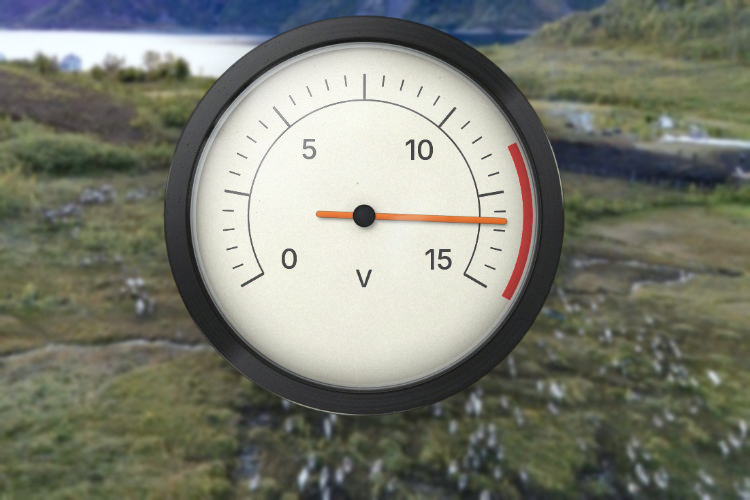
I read 13.25 V
